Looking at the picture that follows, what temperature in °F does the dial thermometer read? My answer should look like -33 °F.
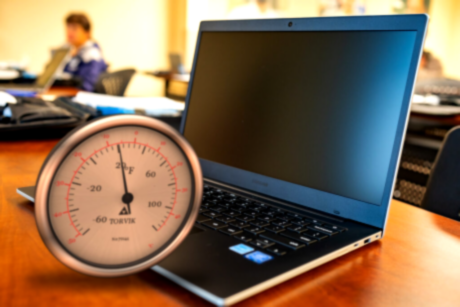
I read 20 °F
